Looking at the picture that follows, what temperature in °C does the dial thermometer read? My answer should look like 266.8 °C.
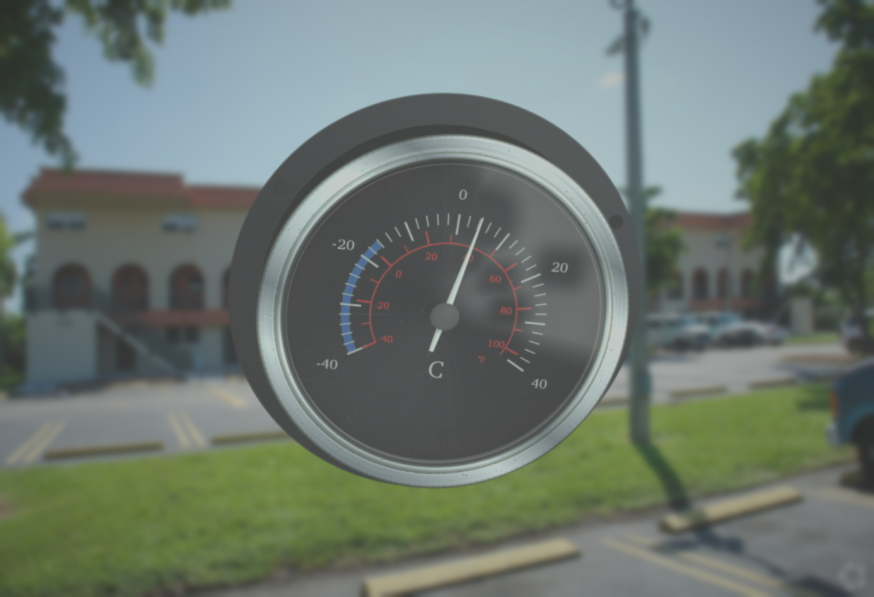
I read 4 °C
